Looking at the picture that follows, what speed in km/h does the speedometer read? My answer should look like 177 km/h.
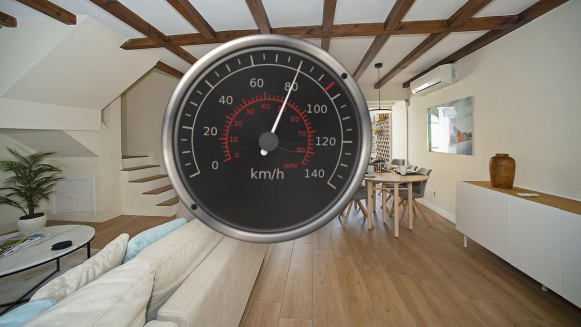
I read 80 km/h
